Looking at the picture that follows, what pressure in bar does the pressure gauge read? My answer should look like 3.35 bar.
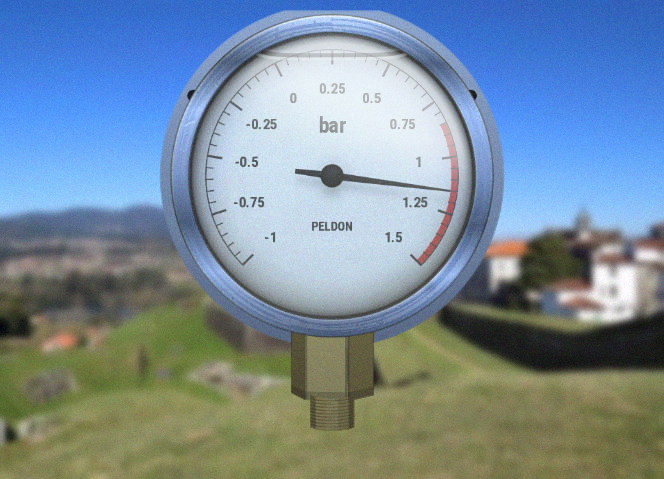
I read 1.15 bar
